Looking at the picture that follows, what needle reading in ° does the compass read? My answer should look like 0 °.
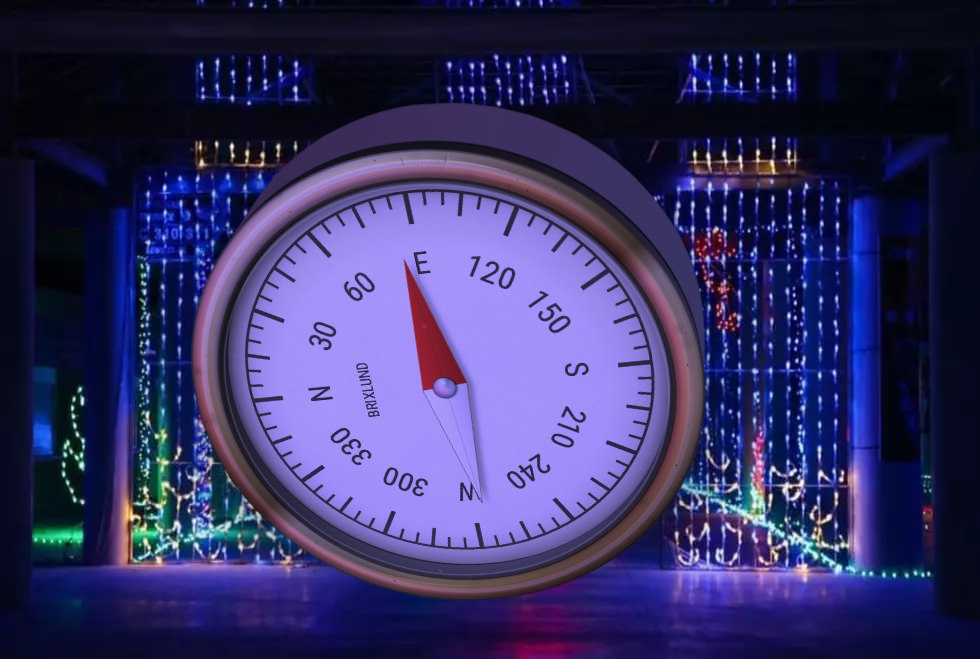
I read 85 °
